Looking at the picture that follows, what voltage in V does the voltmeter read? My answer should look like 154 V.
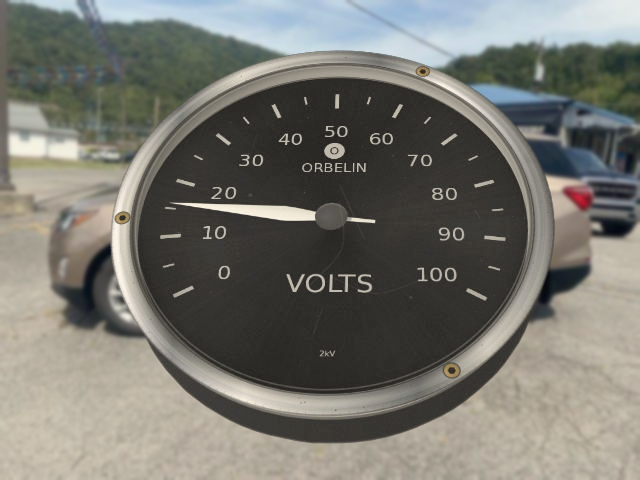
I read 15 V
